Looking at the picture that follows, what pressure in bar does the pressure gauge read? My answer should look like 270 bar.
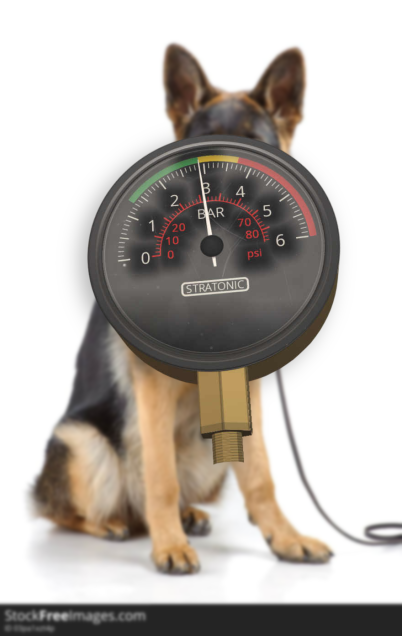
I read 2.9 bar
